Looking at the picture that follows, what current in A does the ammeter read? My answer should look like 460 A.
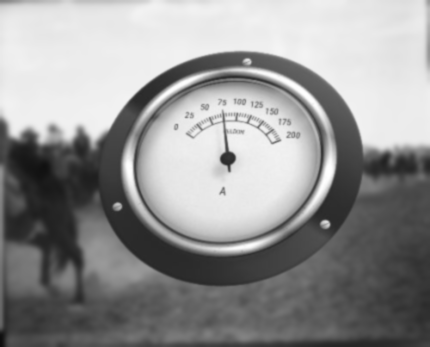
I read 75 A
